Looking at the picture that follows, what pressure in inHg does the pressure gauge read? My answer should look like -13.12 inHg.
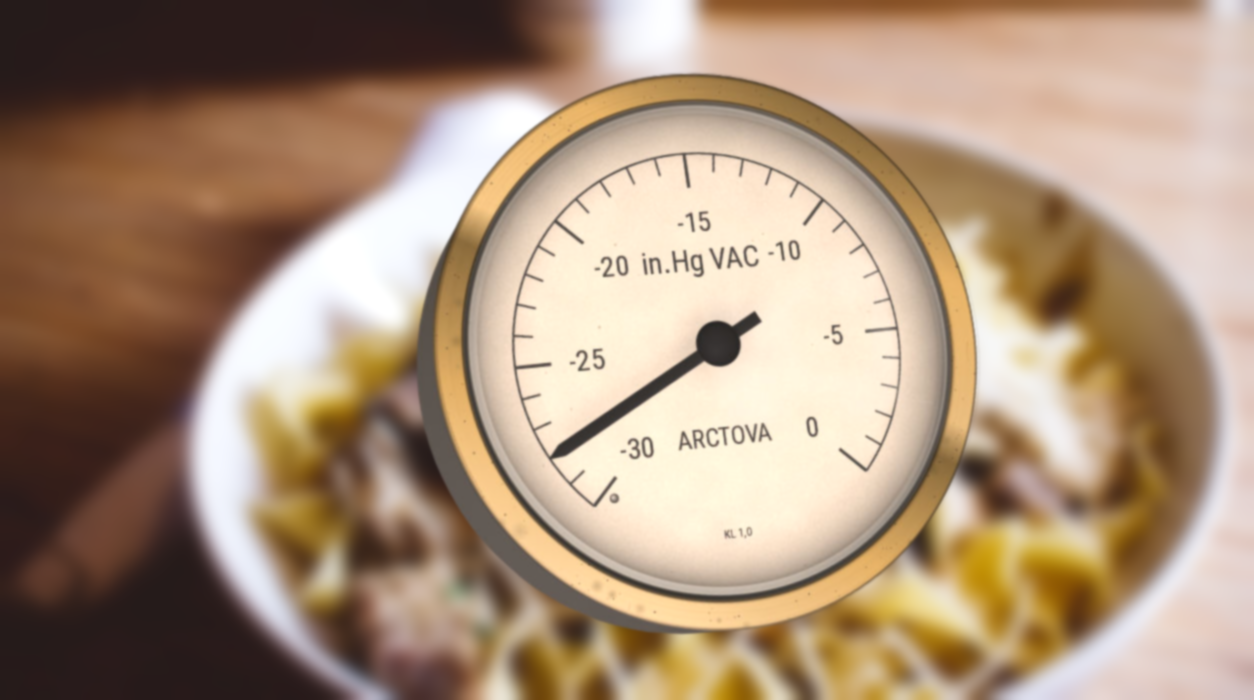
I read -28 inHg
